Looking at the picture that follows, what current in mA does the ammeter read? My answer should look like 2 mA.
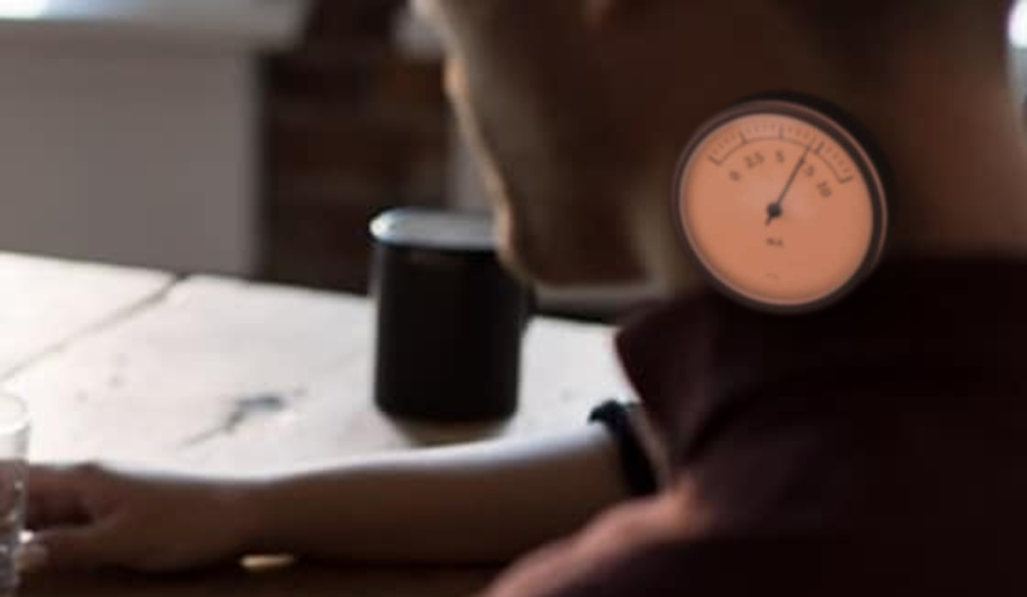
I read 7 mA
